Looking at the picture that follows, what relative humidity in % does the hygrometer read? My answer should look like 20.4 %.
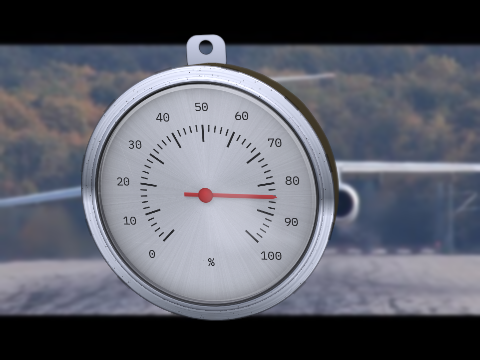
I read 84 %
